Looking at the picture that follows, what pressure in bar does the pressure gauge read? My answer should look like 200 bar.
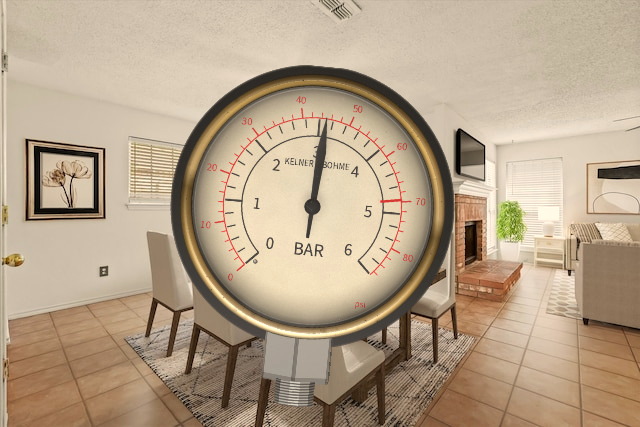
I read 3.1 bar
